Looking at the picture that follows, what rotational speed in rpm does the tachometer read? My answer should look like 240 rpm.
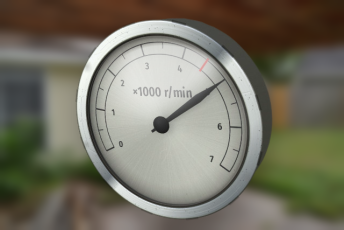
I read 5000 rpm
